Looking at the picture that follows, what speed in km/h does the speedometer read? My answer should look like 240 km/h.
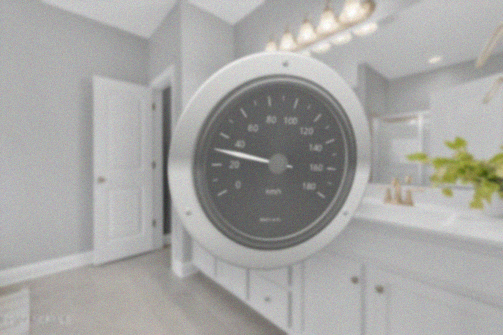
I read 30 km/h
